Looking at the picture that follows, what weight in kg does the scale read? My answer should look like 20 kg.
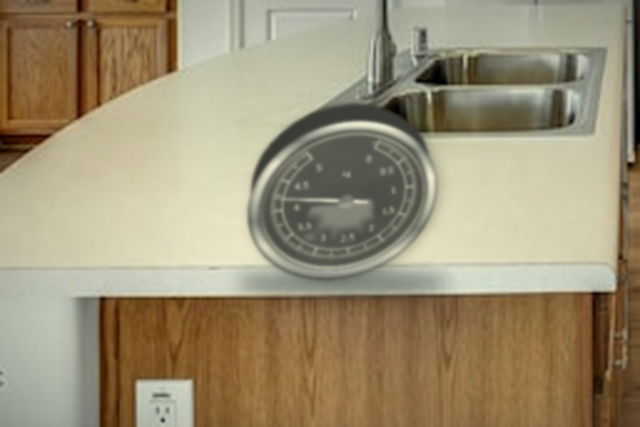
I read 4.25 kg
